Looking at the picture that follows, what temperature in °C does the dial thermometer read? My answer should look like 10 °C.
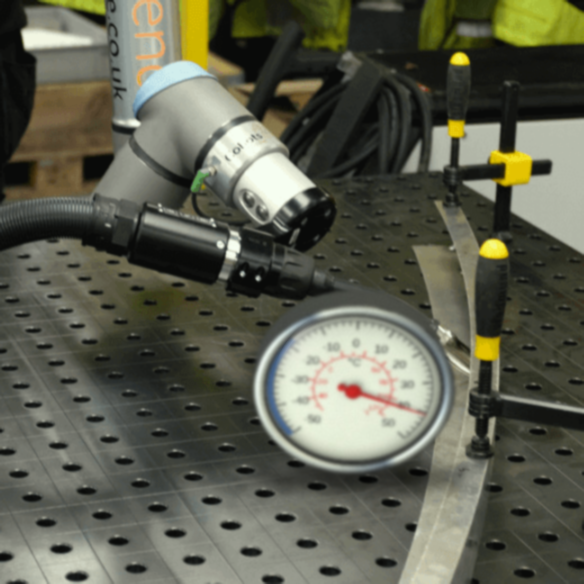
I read 40 °C
